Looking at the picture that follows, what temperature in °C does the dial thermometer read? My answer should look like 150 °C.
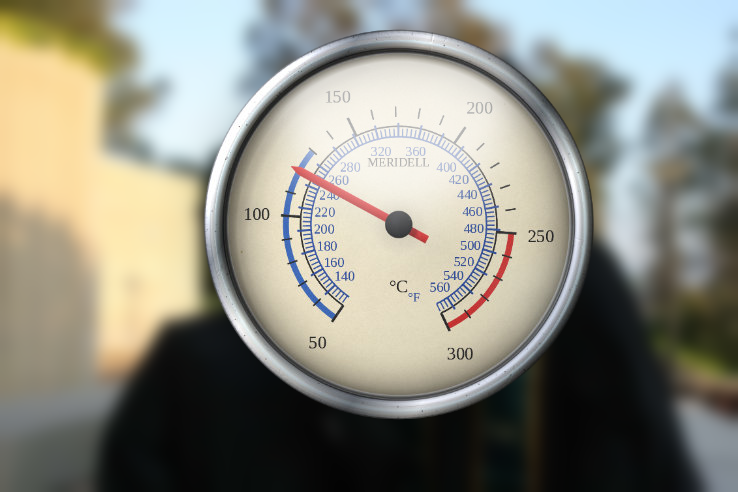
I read 120 °C
